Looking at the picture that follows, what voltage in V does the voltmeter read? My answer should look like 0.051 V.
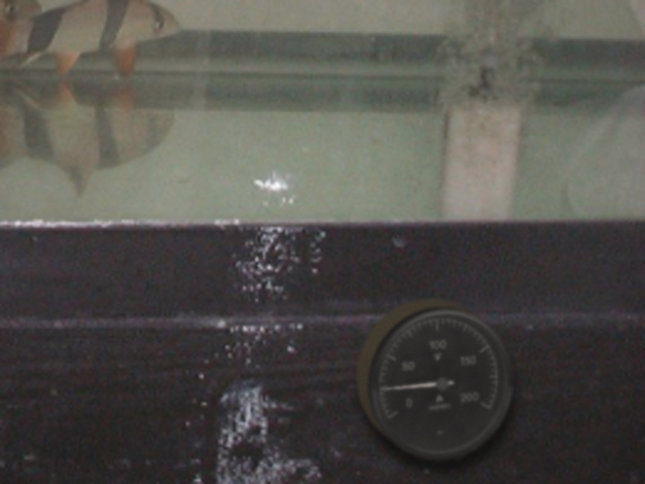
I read 25 V
